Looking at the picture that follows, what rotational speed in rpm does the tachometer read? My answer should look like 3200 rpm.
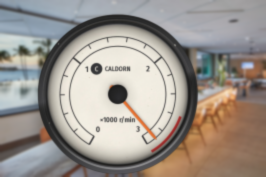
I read 2900 rpm
